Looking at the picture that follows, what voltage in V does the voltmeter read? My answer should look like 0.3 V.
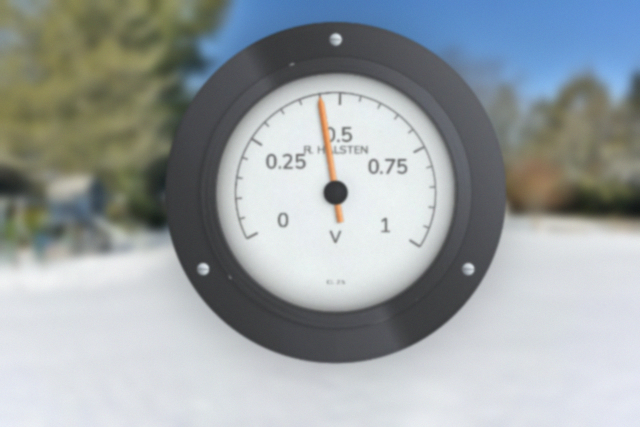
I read 0.45 V
